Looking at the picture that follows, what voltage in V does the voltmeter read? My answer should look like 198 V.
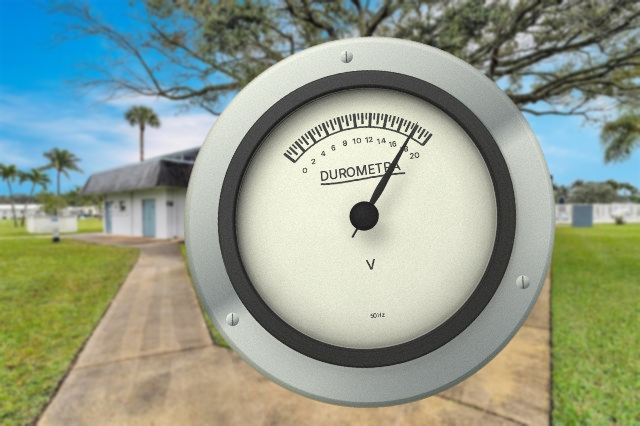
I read 18 V
